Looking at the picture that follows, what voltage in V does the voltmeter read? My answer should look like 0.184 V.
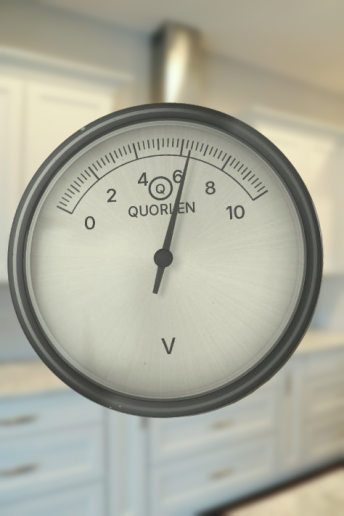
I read 6.4 V
